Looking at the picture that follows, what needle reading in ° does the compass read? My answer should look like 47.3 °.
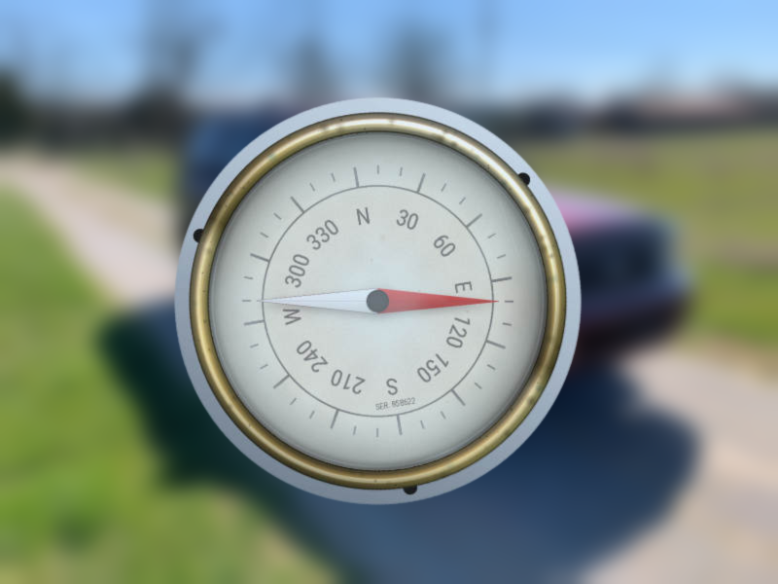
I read 100 °
